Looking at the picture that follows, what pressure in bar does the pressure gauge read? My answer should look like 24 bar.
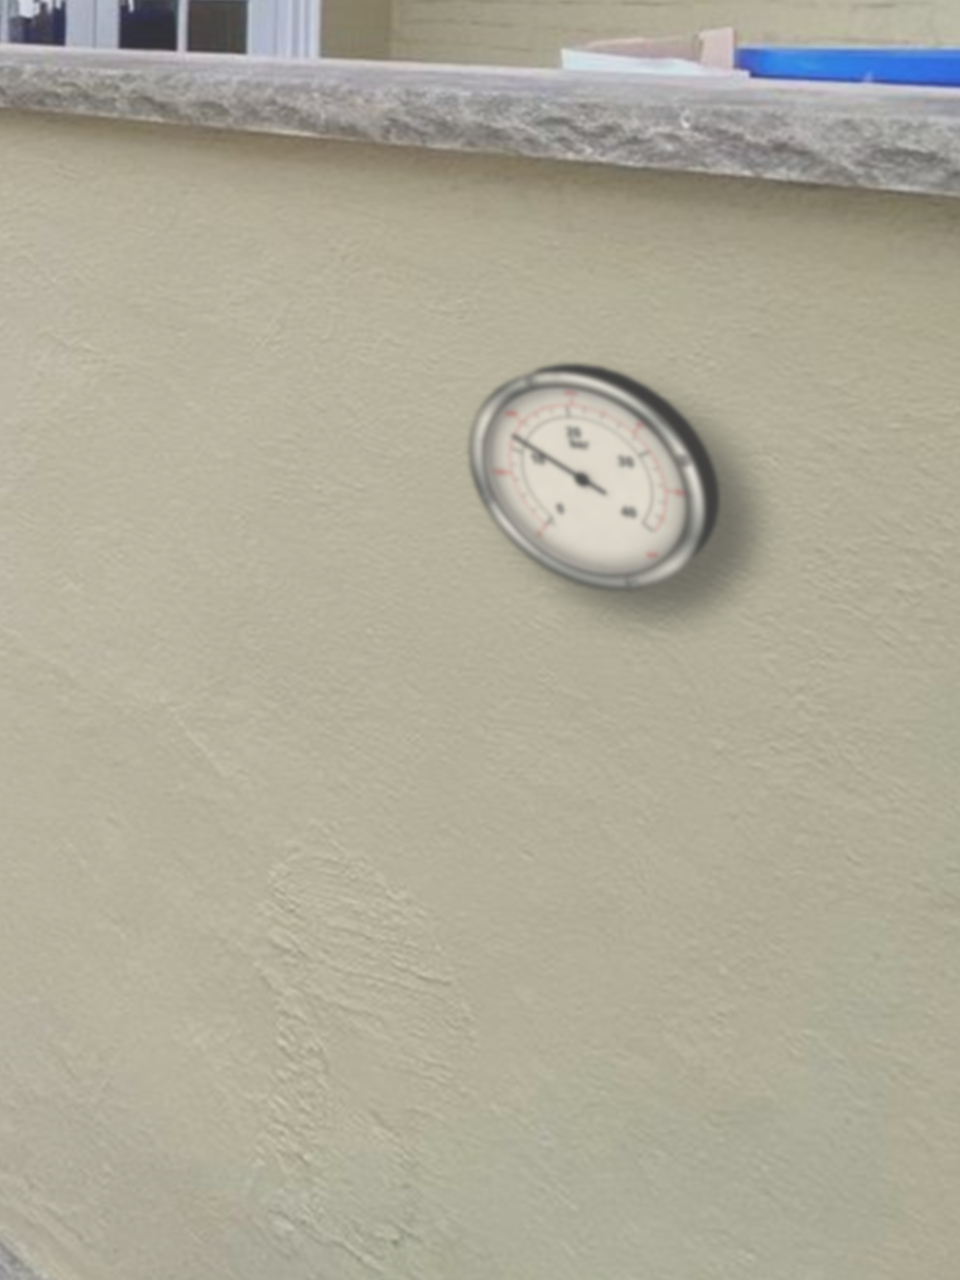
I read 12 bar
